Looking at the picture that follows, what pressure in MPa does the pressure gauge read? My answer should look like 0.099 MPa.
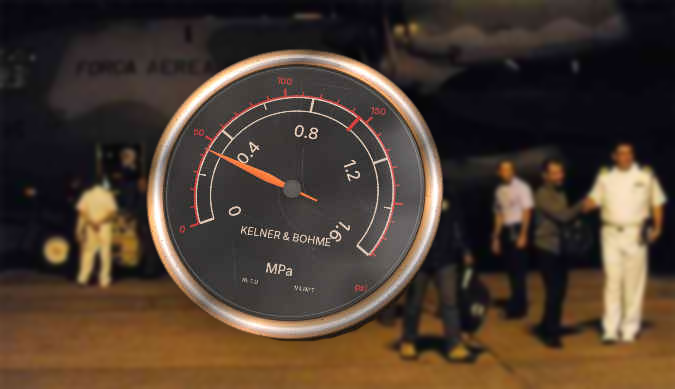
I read 0.3 MPa
